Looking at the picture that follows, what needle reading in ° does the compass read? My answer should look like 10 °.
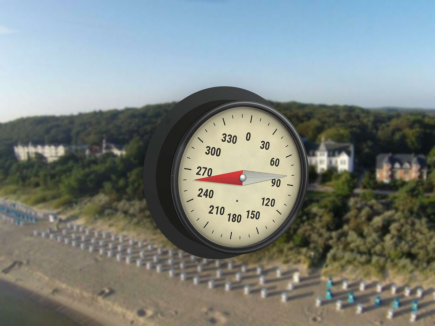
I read 260 °
